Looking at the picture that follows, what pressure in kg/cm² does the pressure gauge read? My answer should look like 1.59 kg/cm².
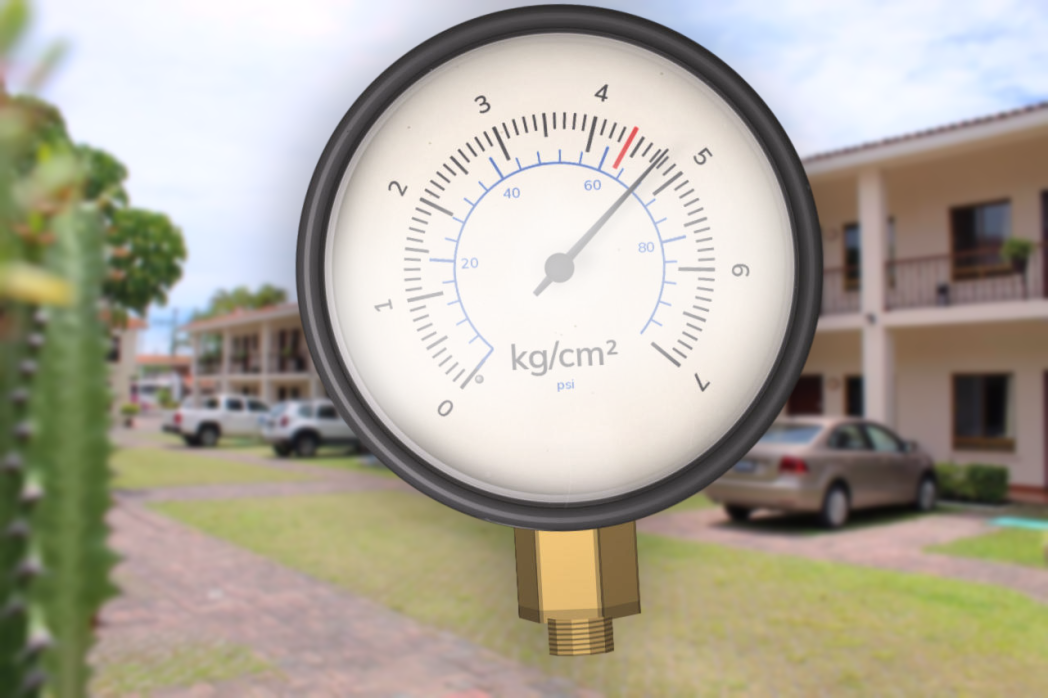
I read 4.75 kg/cm²
